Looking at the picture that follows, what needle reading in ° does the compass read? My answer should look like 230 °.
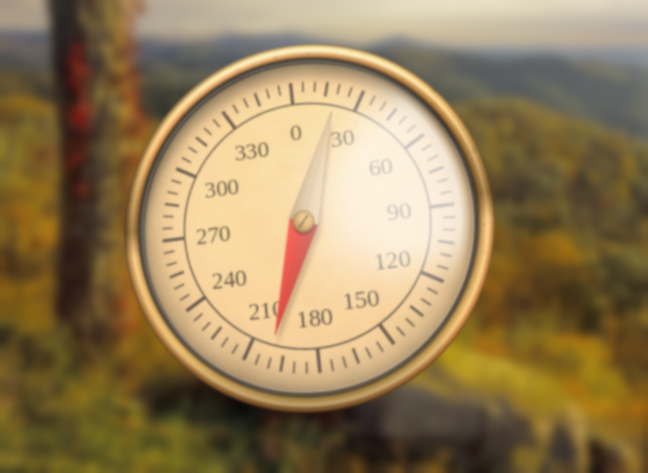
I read 200 °
